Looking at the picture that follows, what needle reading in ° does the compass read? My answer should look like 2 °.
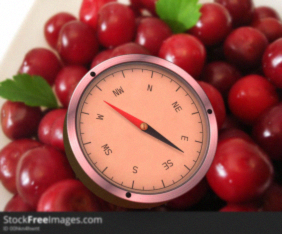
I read 290 °
